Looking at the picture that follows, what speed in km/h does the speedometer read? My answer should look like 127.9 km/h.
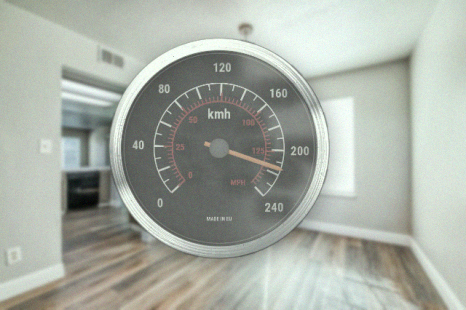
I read 215 km/h
